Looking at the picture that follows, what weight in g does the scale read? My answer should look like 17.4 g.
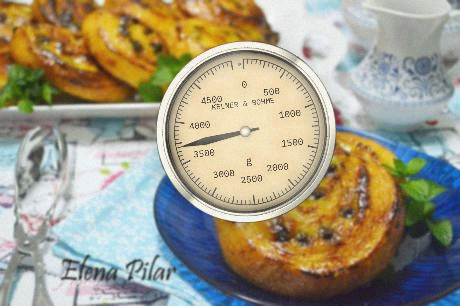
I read 3700 g
